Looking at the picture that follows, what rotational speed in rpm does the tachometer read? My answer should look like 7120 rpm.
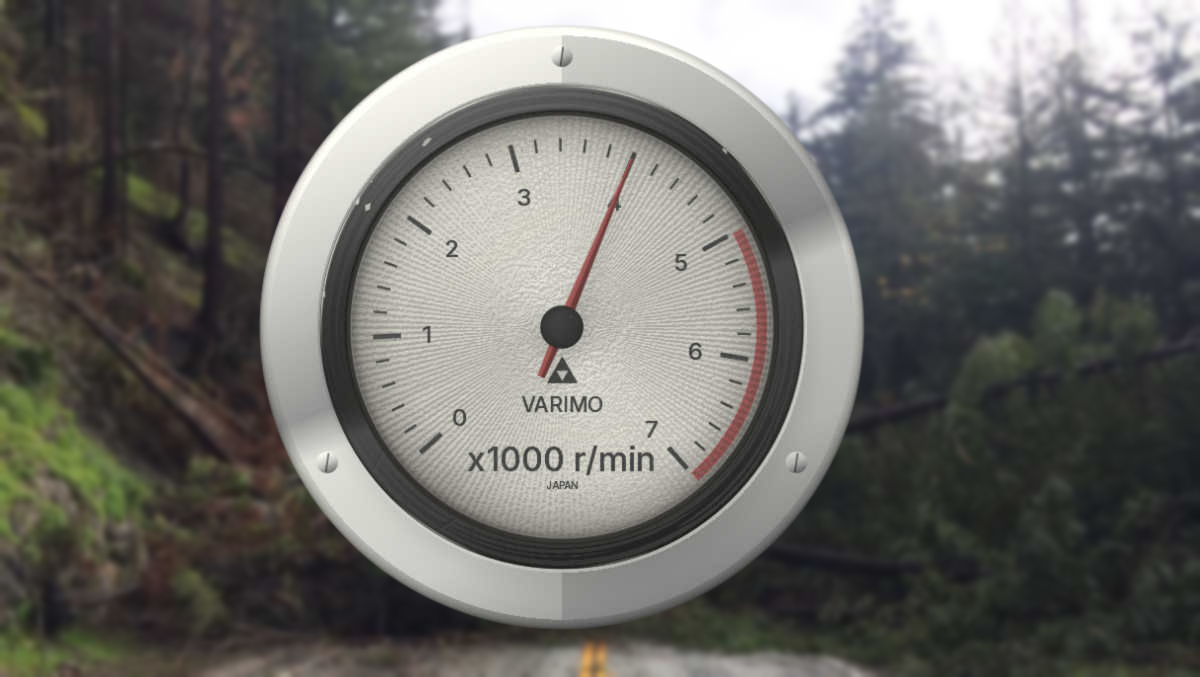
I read 4000 rpm
